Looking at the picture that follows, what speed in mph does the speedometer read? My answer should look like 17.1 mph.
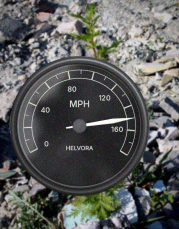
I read 150 mph
